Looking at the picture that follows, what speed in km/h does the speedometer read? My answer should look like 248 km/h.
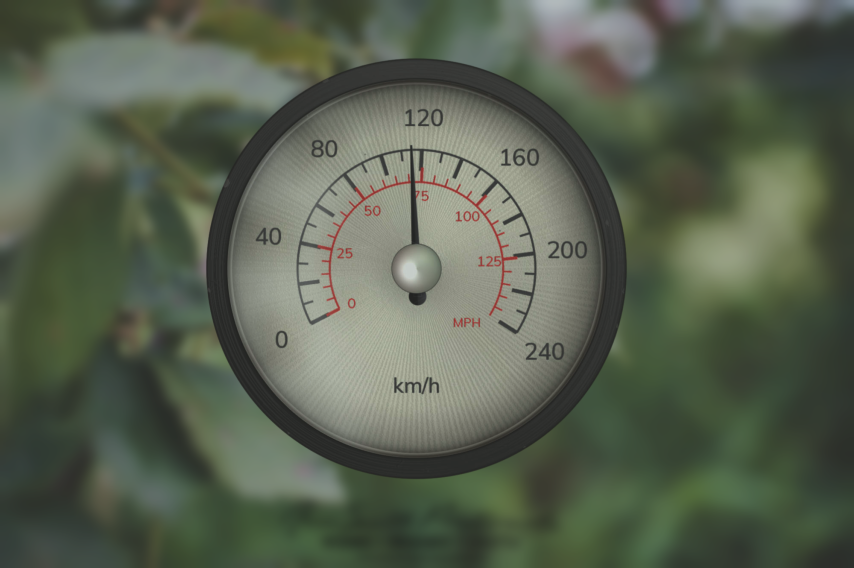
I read 115 km/h
